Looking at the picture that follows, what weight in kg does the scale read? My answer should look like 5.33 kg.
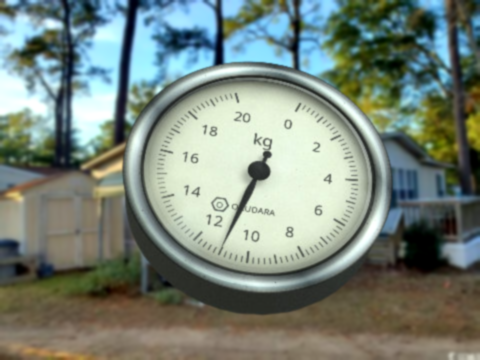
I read 11 kg
